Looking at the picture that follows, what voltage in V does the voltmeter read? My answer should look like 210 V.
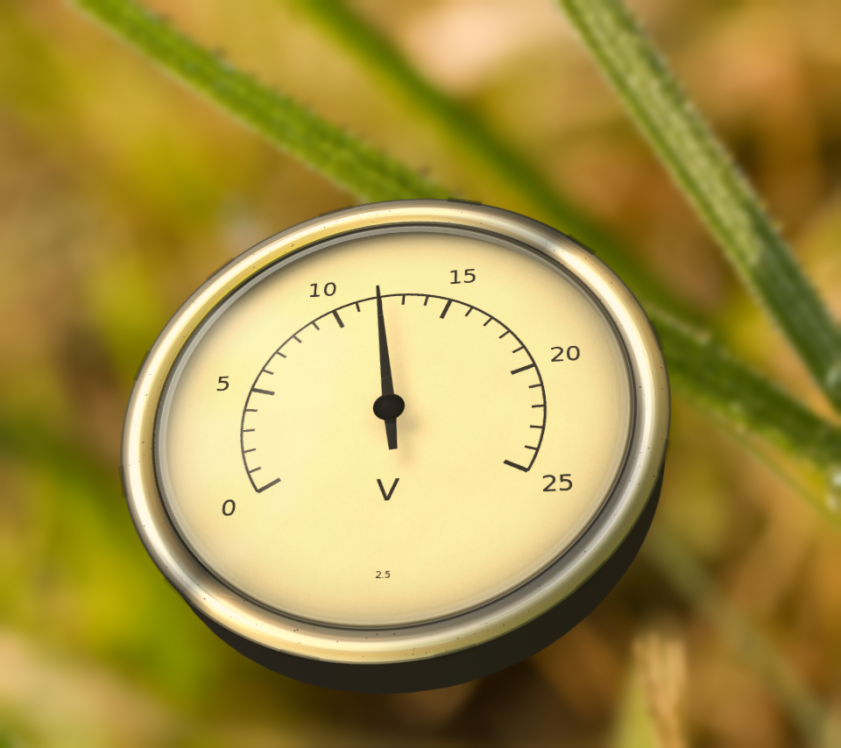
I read 12 V
